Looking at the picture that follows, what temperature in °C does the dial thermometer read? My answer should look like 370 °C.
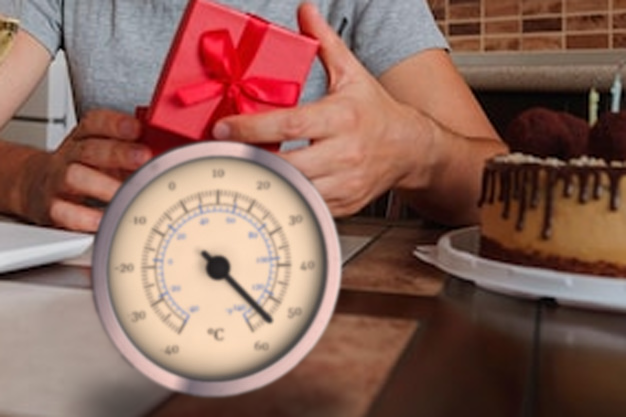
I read 55 °C
